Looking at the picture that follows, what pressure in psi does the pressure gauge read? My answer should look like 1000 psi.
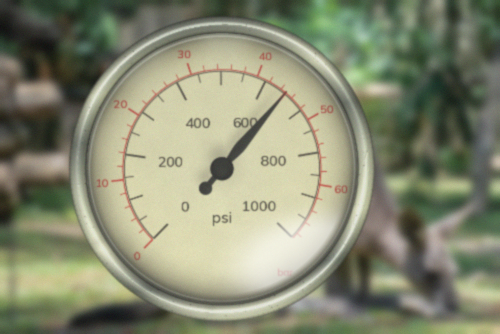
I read 650 psi
